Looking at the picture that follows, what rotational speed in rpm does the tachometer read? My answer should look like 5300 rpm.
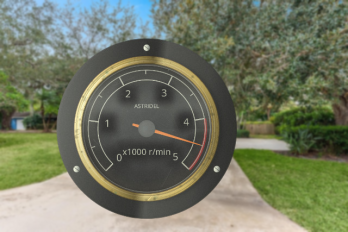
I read 4500 rpm
